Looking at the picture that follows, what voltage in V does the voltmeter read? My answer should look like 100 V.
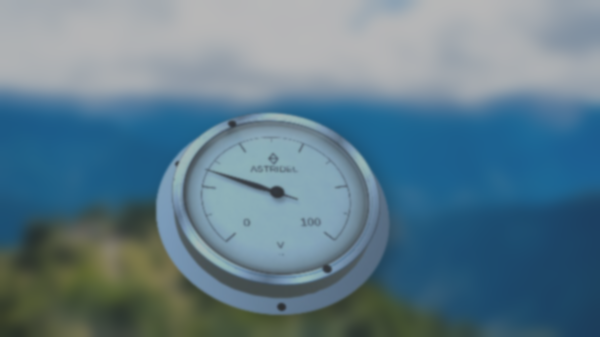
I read 25 V
